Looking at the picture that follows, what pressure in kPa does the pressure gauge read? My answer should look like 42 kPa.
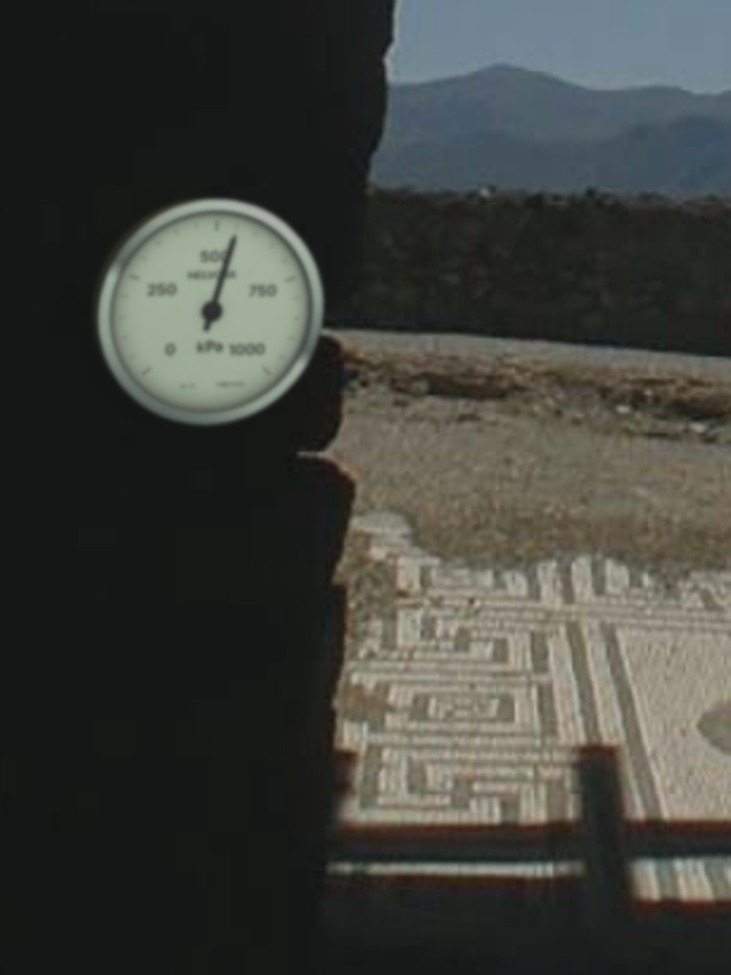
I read 550 kPa
